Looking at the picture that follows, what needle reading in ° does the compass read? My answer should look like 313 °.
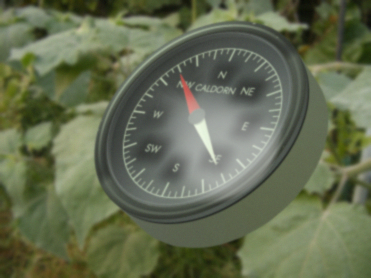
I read 315 °
